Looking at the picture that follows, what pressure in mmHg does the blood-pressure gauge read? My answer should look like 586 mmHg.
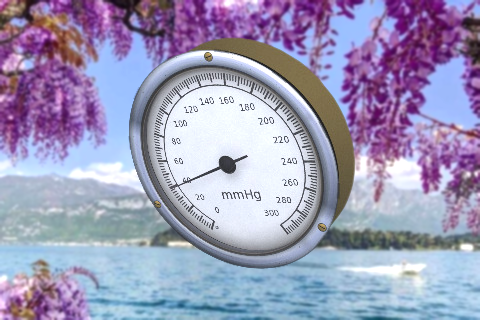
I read 40 mmHg
